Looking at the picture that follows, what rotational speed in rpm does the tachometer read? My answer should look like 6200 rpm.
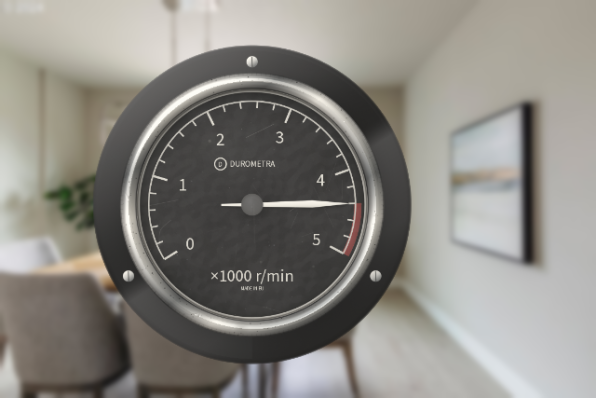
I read 4400 rpm
